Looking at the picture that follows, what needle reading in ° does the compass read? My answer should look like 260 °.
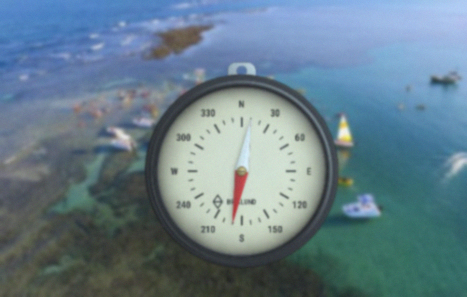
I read 190 °
